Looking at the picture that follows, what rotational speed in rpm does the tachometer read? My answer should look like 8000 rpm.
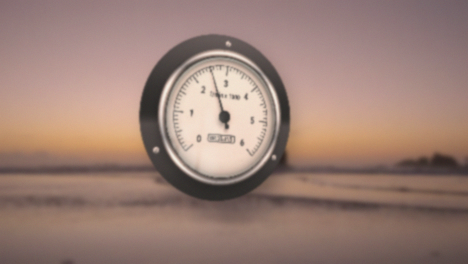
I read 2500 rpm
